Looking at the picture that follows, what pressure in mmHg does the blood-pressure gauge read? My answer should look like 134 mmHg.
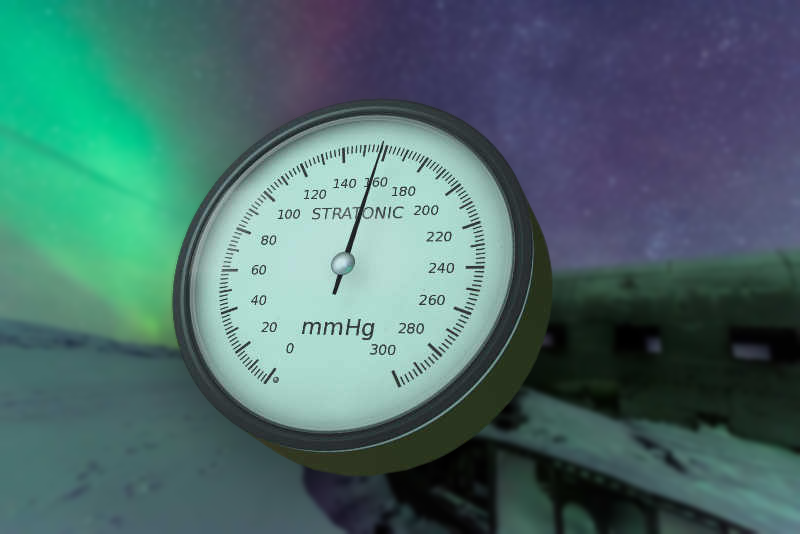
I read 160 mmHg
